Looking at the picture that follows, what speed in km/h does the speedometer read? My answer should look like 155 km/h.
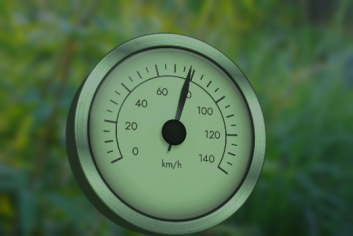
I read 77.5 km/h
